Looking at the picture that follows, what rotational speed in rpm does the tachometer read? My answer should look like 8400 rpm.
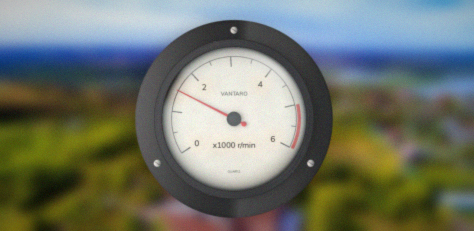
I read 1500 rpm
